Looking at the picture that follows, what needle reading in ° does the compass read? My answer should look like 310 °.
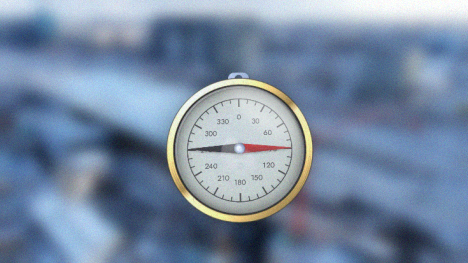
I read 90 °
